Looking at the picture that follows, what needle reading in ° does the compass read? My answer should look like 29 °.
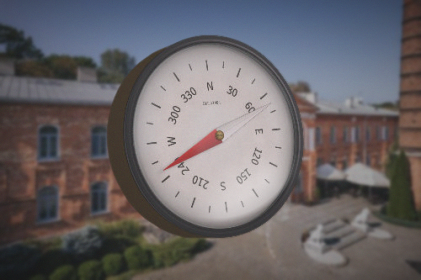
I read 247.5 °
